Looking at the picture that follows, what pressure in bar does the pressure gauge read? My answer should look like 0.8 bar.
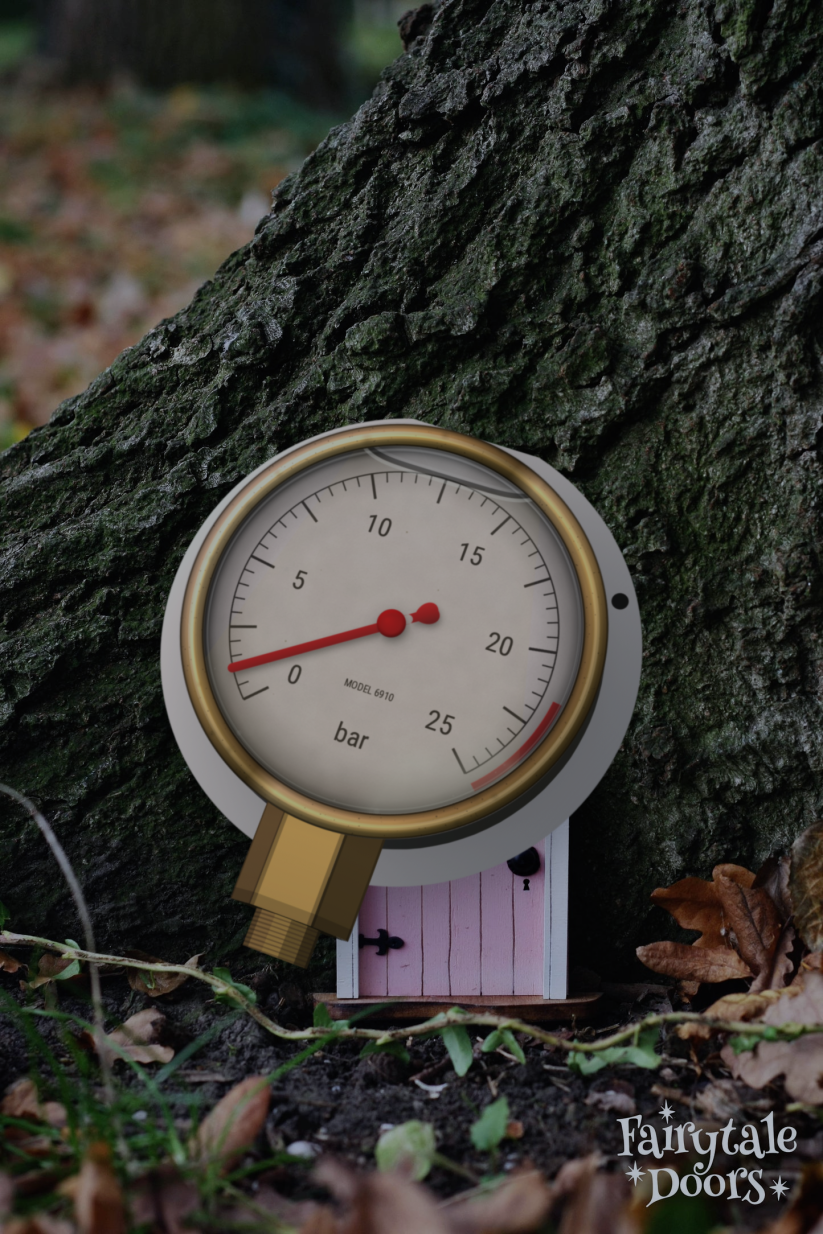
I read 1 bar
